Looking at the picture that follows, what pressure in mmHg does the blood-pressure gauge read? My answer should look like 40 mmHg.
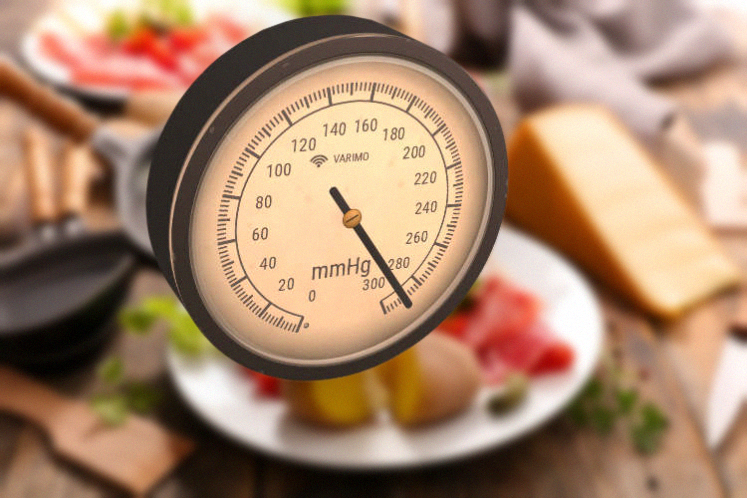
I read 290 mmHg
